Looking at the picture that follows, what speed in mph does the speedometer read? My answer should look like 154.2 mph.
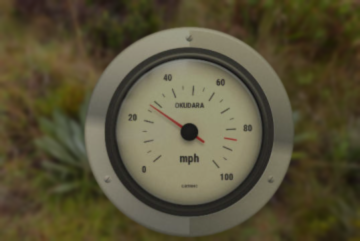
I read 27.5 mph
